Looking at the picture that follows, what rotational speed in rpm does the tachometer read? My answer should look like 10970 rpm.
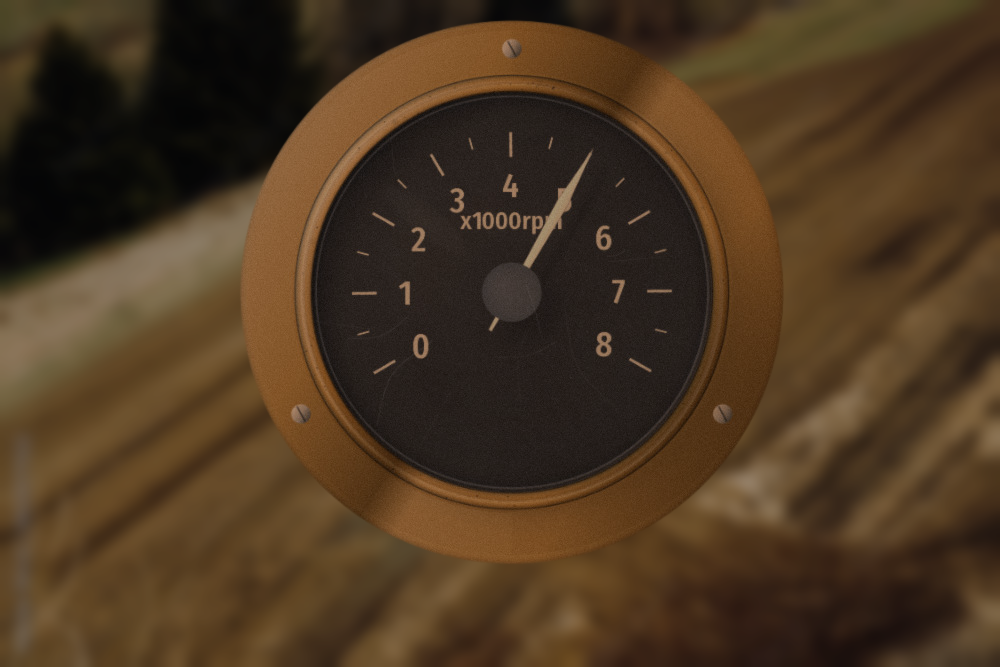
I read 5000 rpm
